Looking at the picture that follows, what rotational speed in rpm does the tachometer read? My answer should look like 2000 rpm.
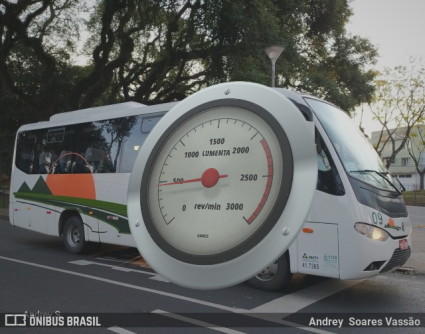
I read 450 rpm
